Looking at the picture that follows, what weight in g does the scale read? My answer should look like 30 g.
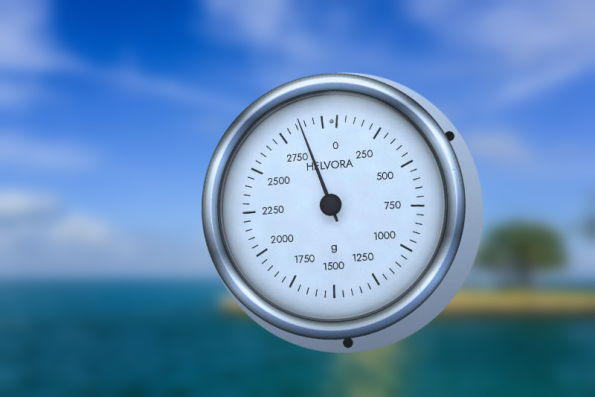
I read 2875 g
